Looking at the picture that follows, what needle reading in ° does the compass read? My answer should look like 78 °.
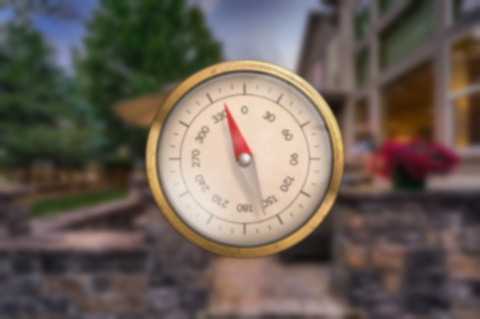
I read 340 °
